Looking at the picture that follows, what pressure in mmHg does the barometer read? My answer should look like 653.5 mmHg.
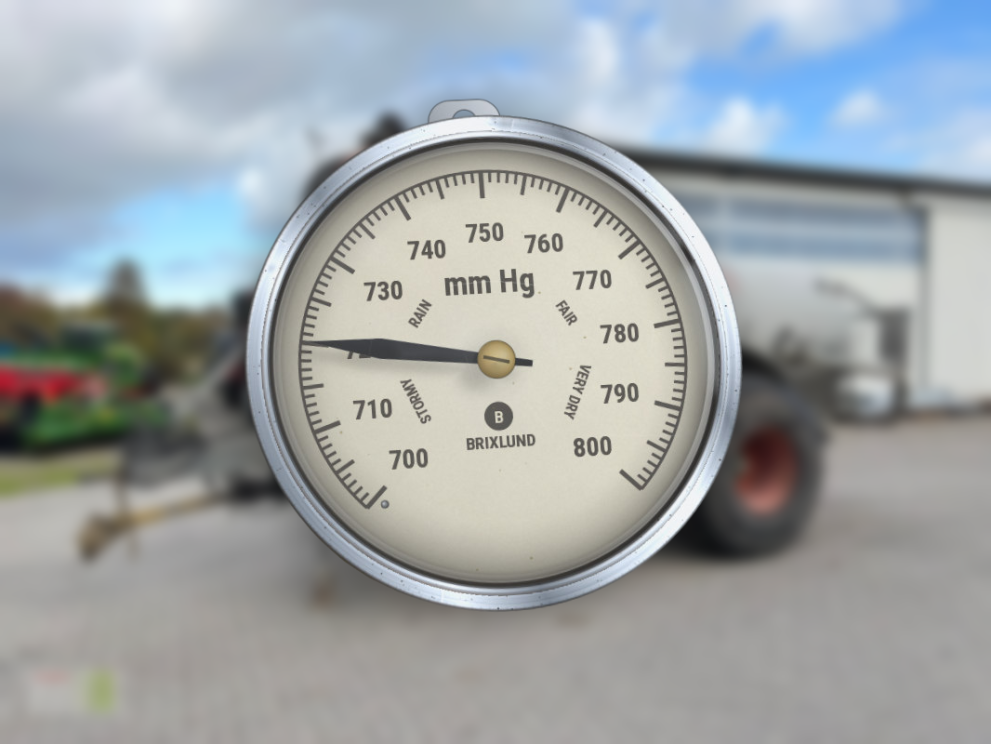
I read 720 mmHg
